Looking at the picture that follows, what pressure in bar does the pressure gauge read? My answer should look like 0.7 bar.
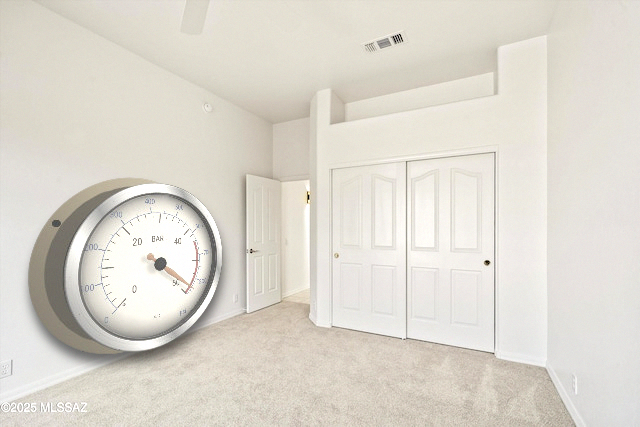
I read 58 bar
